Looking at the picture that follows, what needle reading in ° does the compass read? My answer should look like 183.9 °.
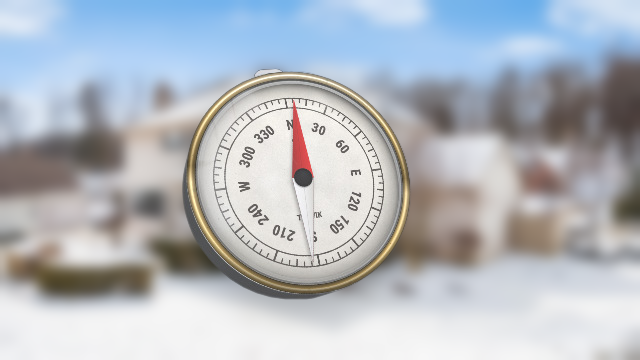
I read 5 °
